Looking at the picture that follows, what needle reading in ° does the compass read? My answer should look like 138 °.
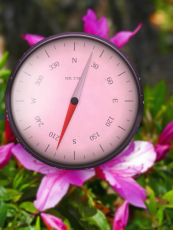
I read 200 °
